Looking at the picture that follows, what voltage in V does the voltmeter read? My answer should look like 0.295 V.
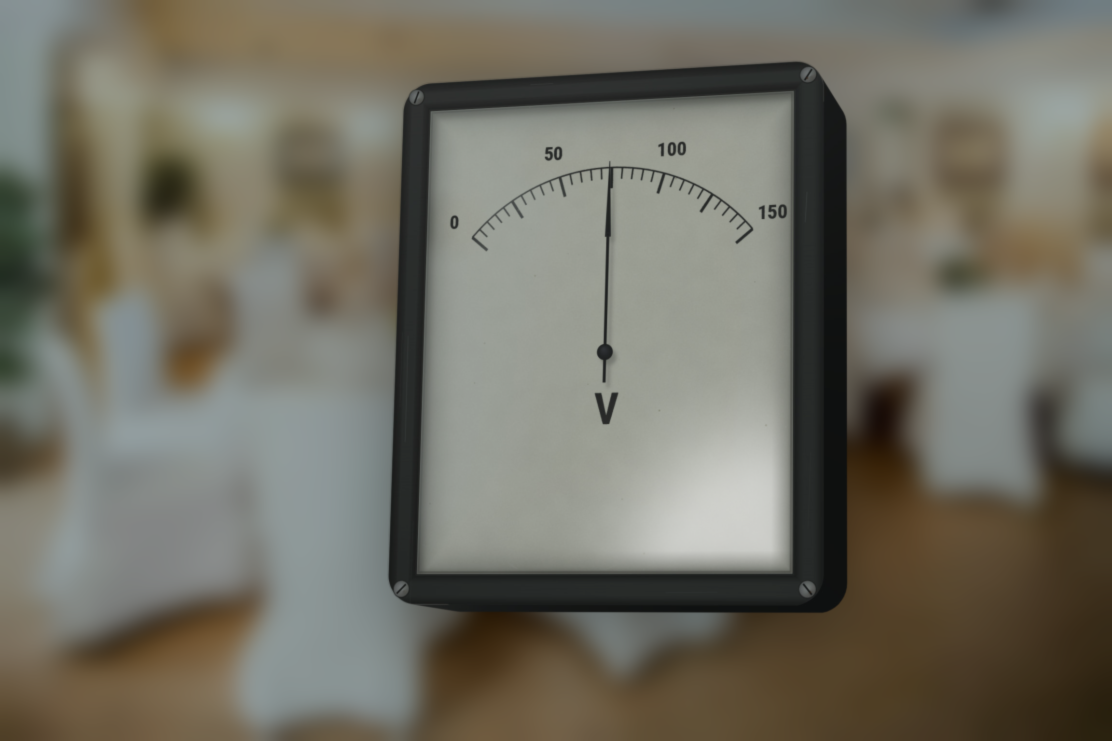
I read 75 V
